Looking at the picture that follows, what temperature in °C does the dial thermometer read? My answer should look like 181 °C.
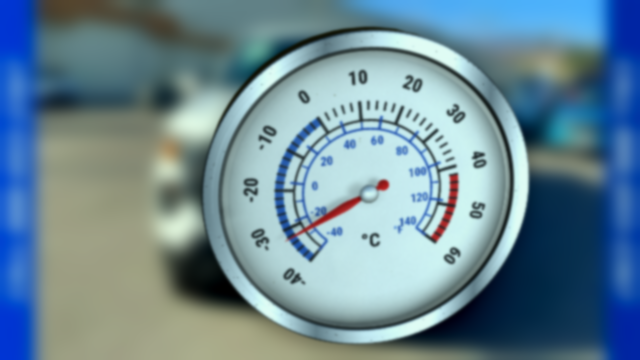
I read -32 °C
